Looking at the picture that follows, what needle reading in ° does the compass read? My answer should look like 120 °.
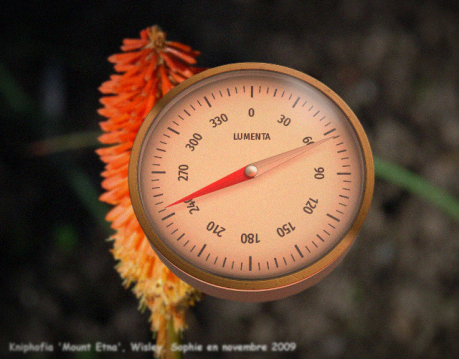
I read 245 °
